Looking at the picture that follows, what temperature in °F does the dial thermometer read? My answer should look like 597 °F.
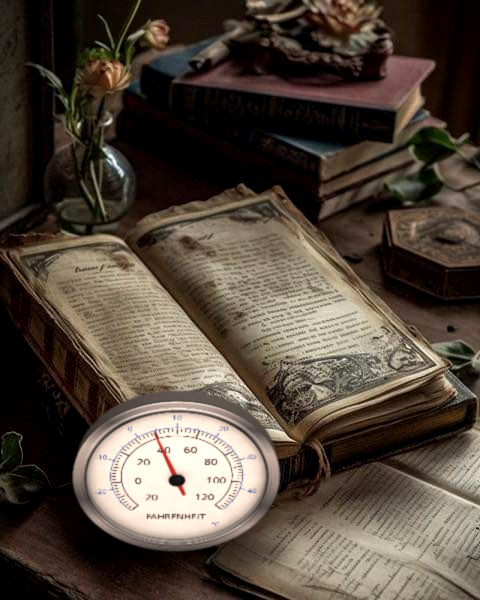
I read 40 °F
